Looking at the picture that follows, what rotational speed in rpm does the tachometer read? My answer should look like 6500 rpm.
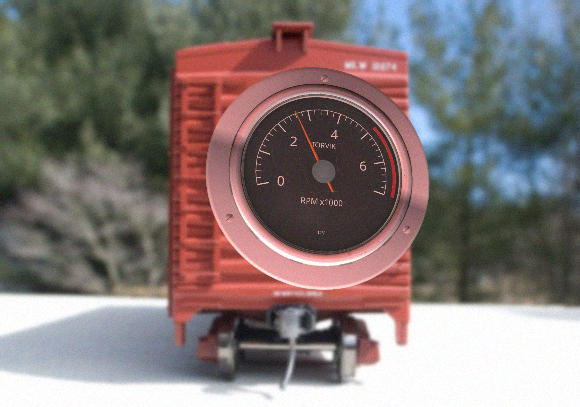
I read 2600 rpm
